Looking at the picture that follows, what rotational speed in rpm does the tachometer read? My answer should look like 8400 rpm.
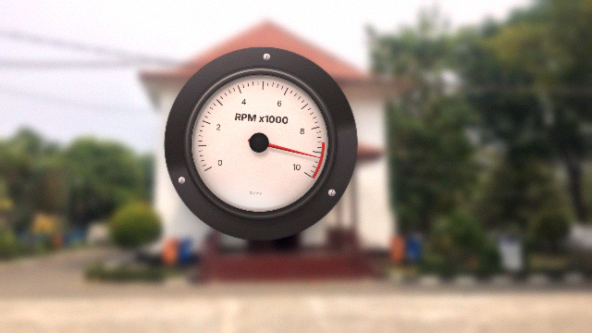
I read 9200 rpm
